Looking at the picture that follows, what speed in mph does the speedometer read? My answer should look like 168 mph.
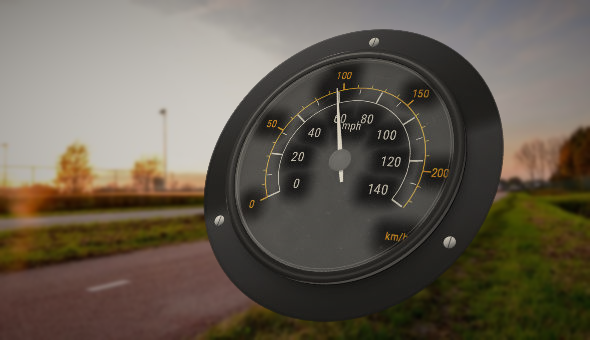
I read 60 mph
